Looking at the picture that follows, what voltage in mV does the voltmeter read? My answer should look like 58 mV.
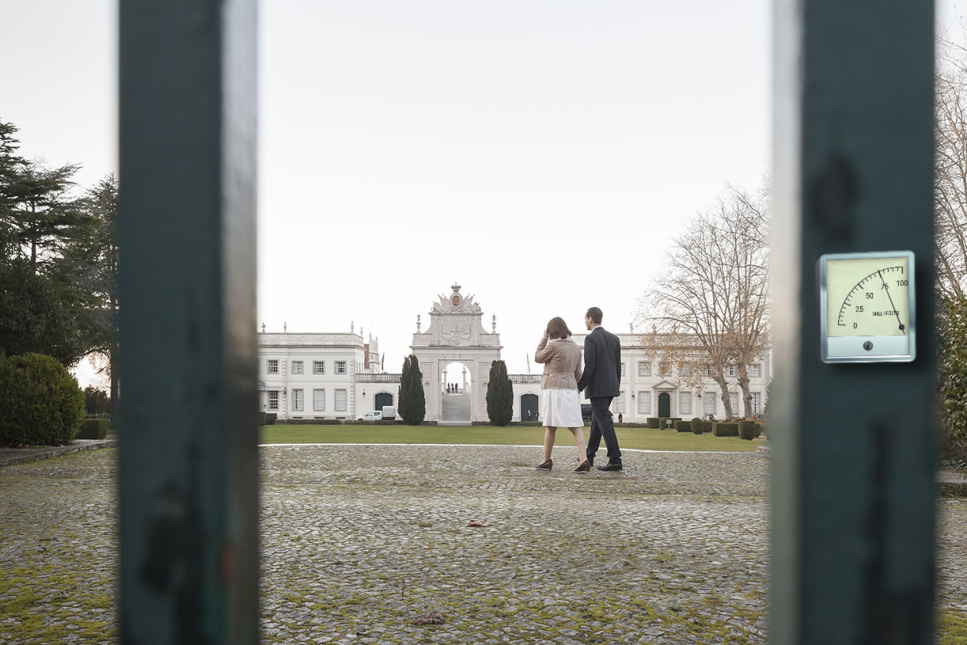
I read 75 mV
